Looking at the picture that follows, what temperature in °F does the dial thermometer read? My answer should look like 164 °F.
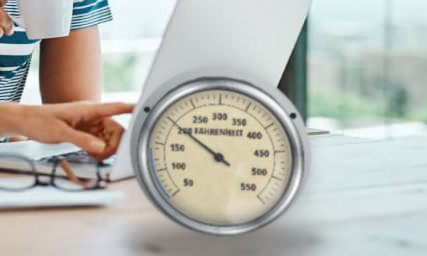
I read 200 °F
